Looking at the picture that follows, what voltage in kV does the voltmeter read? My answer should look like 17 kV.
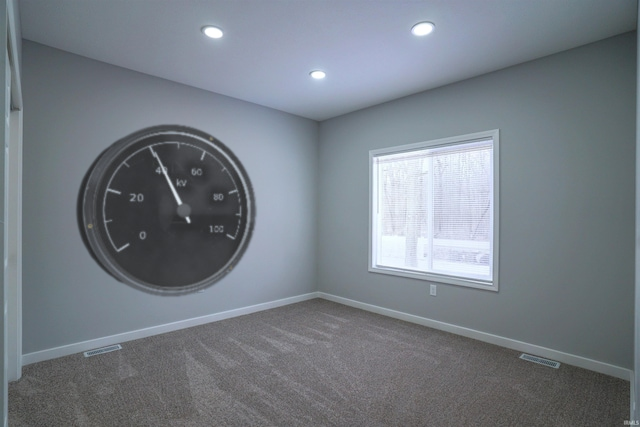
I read 40 kV
